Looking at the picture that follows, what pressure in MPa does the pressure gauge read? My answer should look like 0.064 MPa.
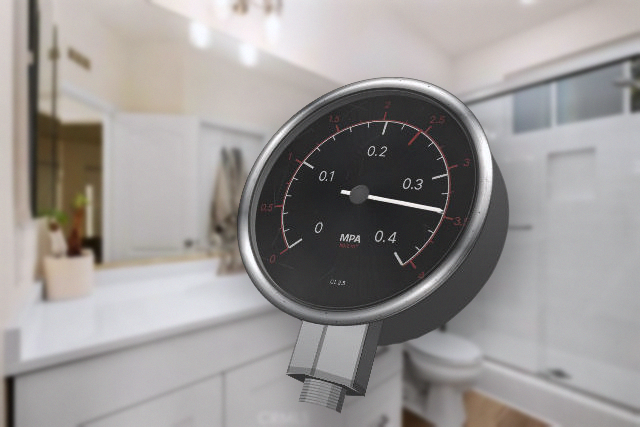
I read 0.34 MPa
